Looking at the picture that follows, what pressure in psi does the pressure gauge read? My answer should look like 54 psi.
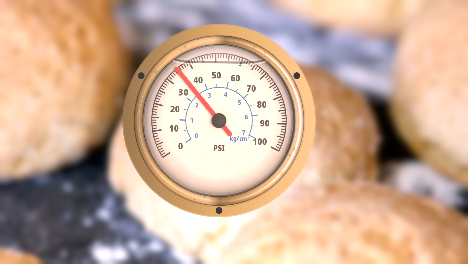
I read 35 psi
